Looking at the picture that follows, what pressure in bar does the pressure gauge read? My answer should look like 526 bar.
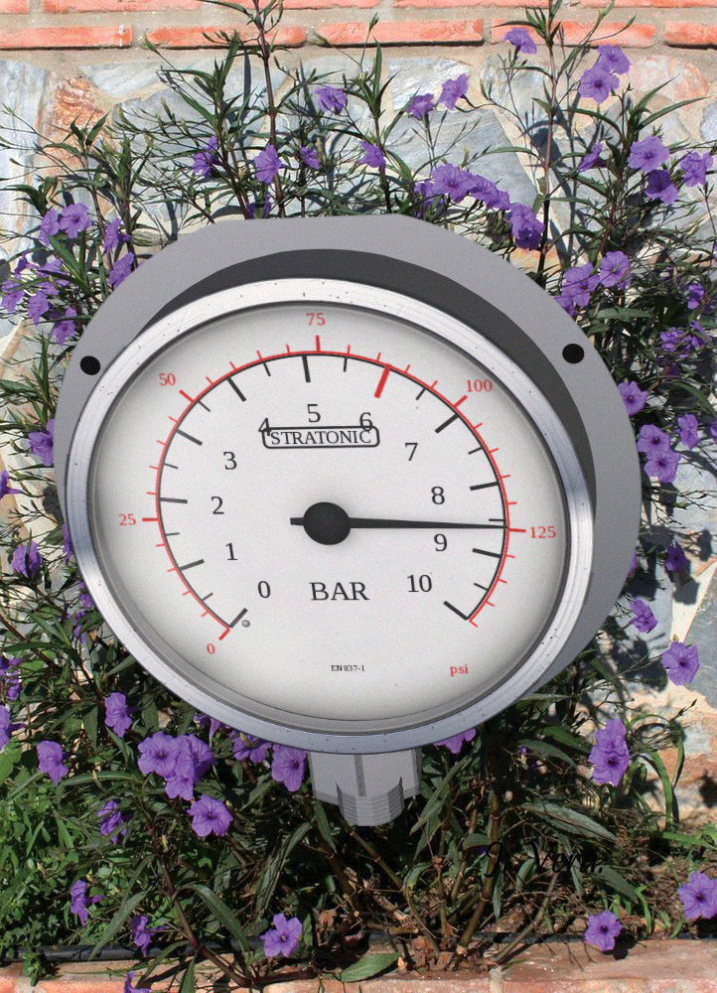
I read 8.5 bar
